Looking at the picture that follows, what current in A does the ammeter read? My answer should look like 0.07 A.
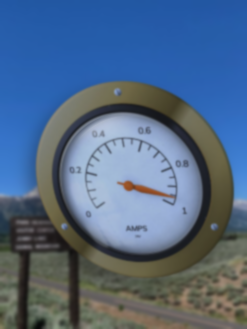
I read 0.95 A
